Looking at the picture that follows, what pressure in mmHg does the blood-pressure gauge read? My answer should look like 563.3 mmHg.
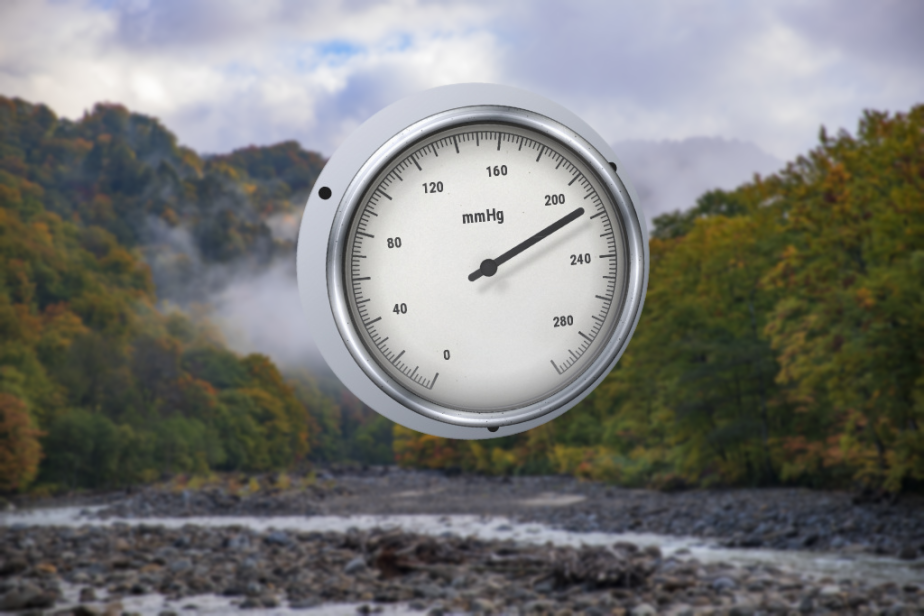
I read 214 mmHg
